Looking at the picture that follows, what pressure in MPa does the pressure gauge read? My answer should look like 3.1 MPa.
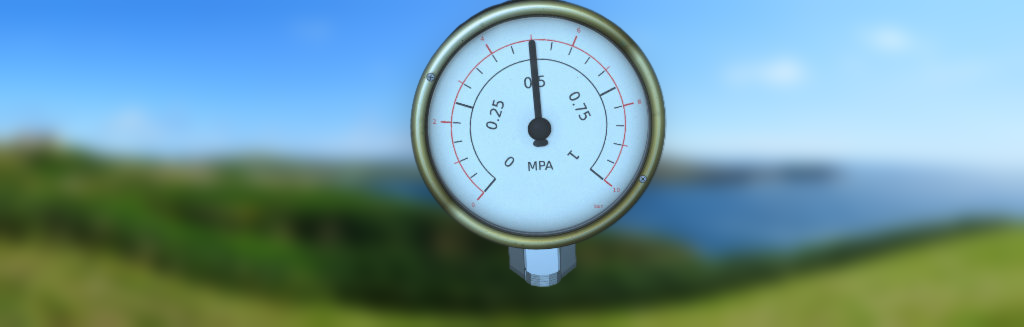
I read 0.5 MPa
